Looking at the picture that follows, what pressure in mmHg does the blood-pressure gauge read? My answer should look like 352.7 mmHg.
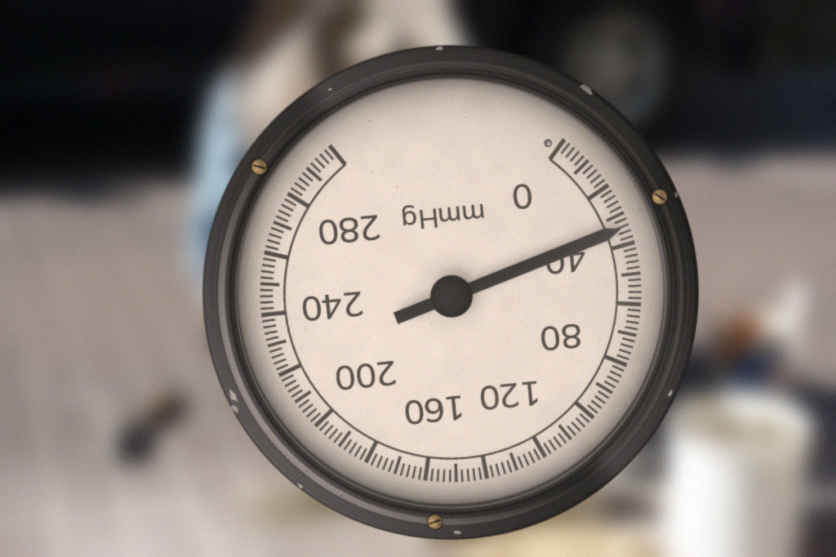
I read 34 mmHg
